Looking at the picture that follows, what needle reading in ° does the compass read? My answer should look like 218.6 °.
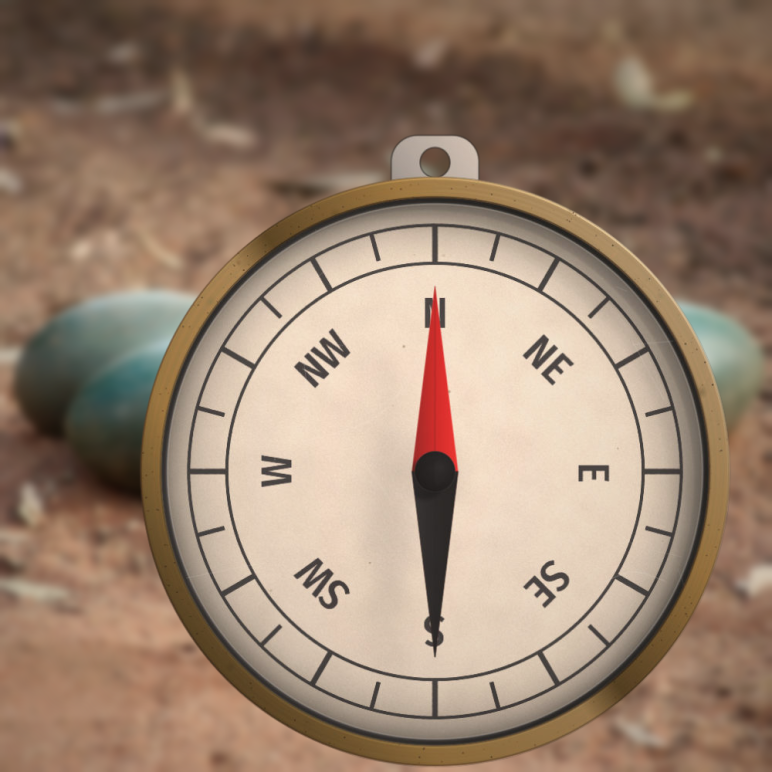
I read 0 °
